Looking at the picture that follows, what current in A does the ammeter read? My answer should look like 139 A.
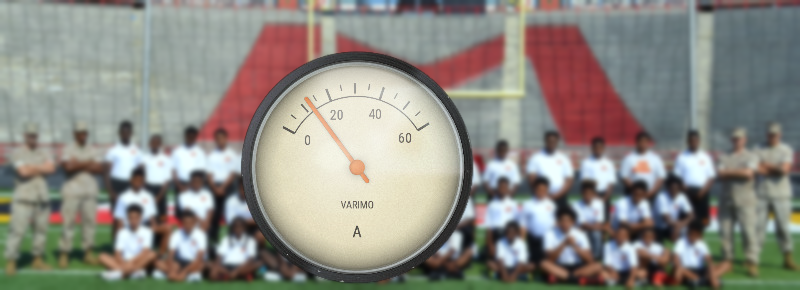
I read 12.5 A
